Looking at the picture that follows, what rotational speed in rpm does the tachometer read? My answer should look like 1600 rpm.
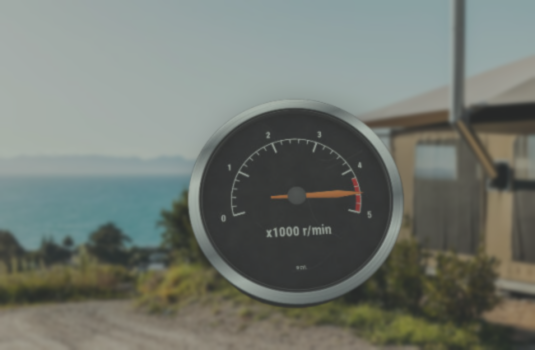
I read 4600 rpm
